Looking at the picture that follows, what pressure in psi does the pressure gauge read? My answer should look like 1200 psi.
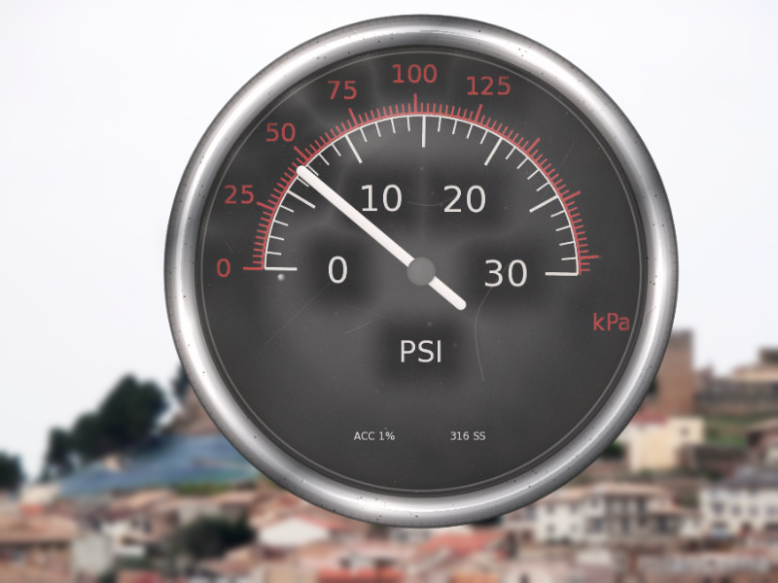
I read 6.5 psi
